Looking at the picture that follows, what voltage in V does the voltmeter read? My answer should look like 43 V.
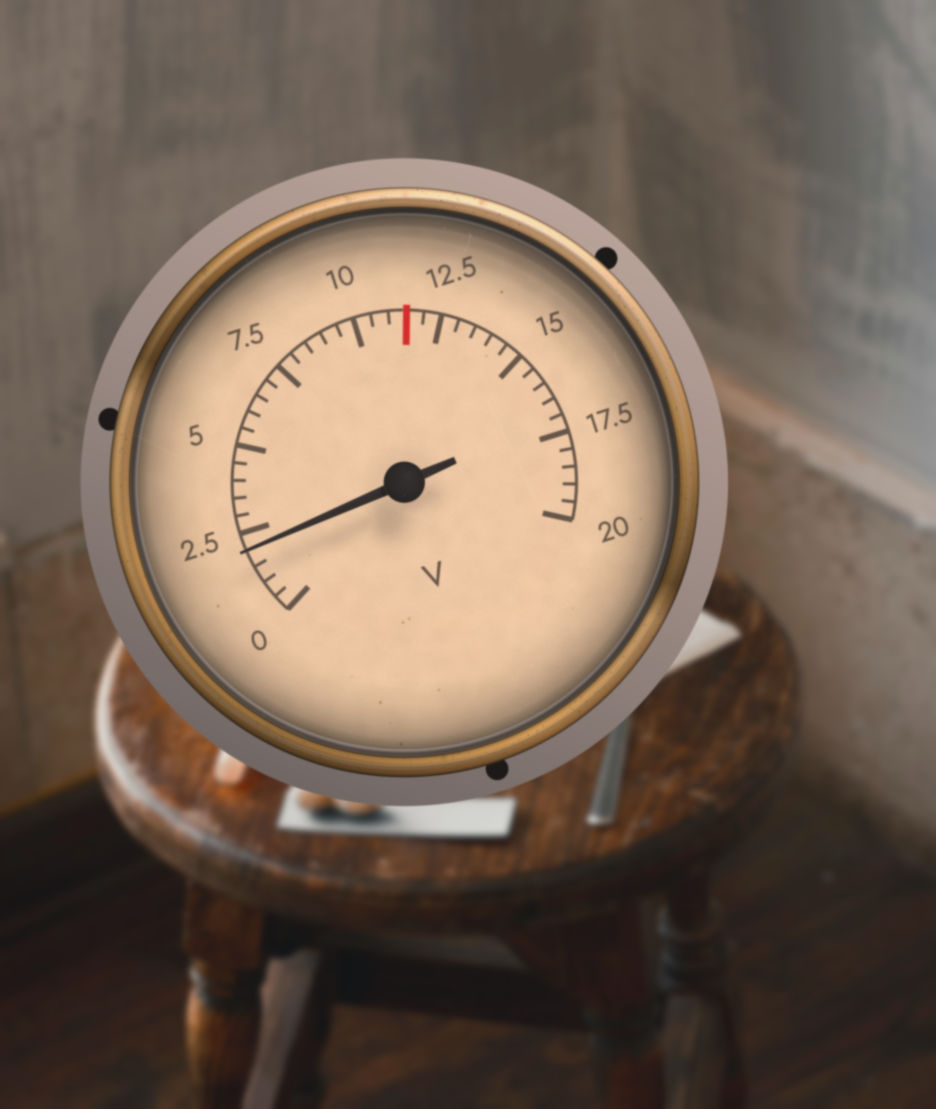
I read 2 V
